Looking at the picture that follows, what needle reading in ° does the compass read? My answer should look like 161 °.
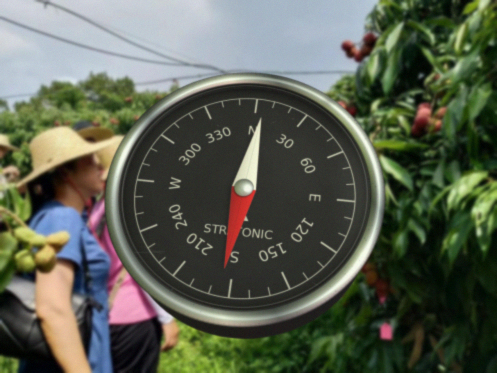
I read 185 °
